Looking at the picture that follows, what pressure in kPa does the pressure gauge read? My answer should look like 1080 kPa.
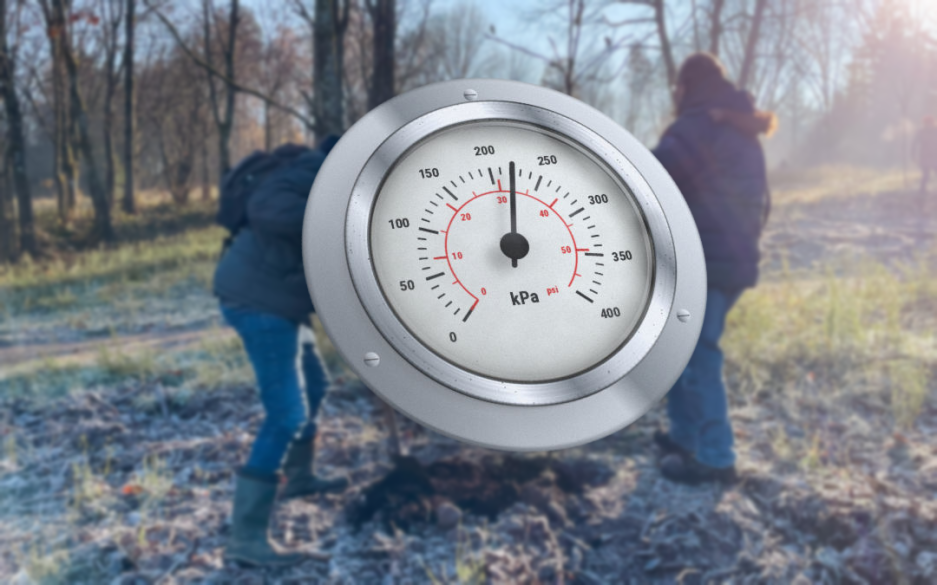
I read 220 kPa
